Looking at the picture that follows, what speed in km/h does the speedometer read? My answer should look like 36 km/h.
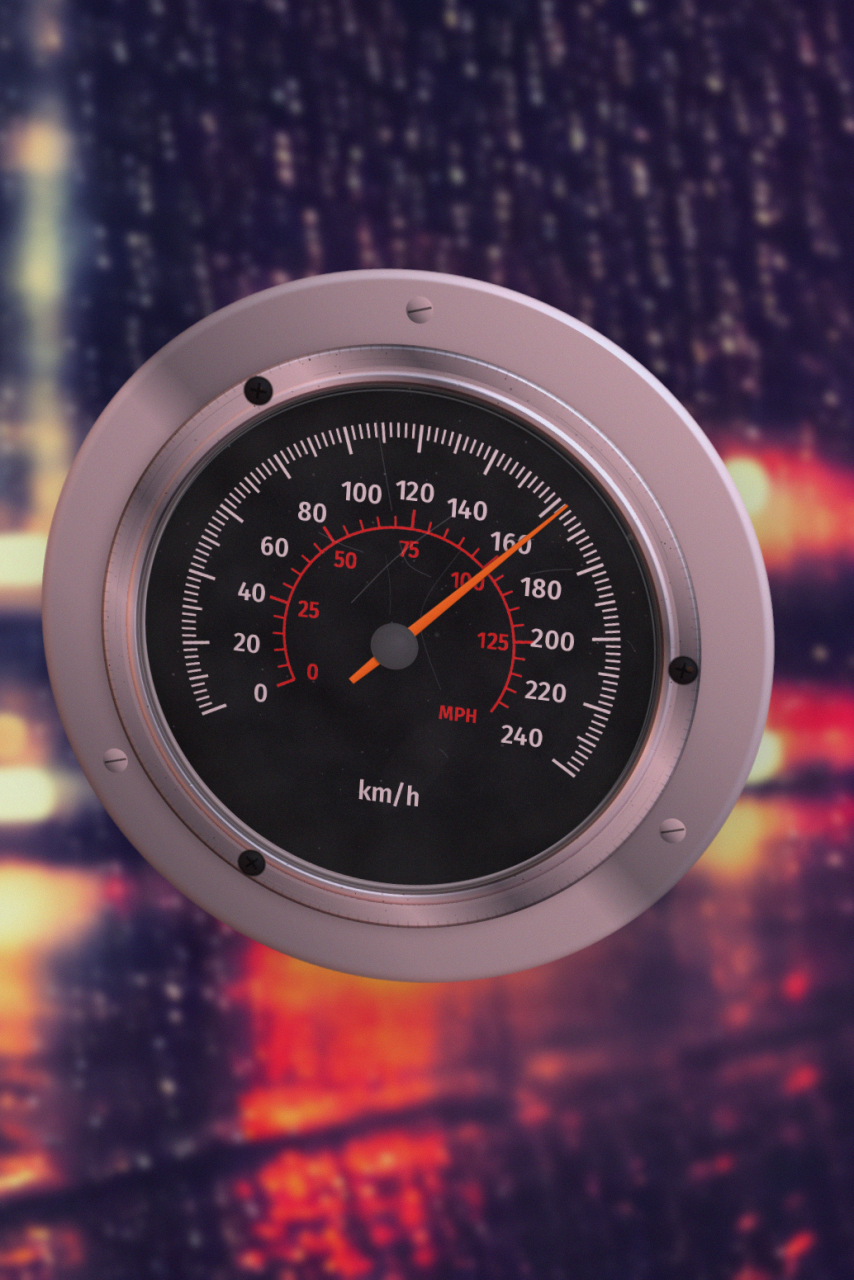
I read 162 km/h
